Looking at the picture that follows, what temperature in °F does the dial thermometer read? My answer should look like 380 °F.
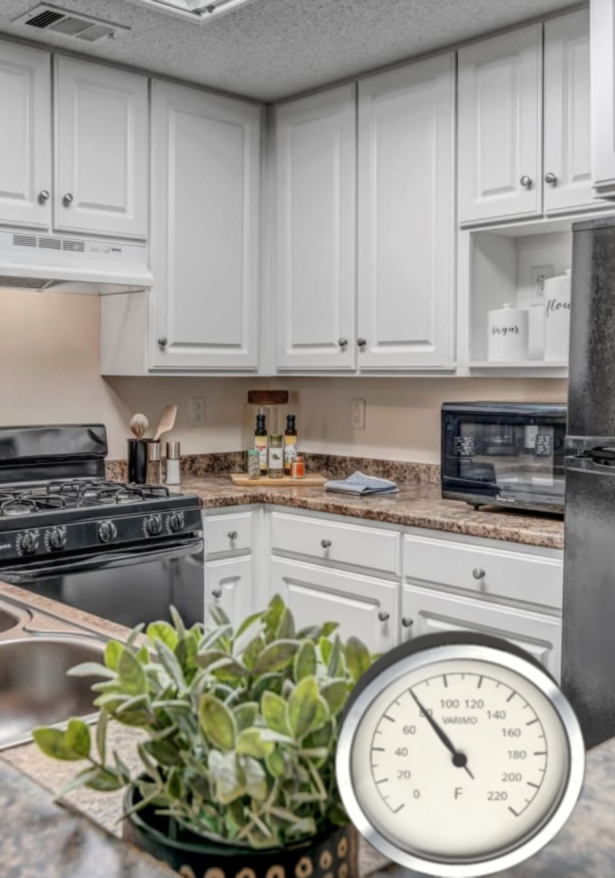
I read 80 °F
